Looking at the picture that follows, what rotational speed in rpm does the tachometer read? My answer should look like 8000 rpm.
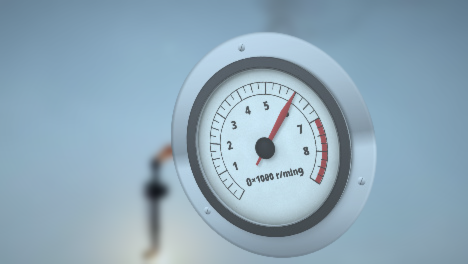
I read 6000 rpm
